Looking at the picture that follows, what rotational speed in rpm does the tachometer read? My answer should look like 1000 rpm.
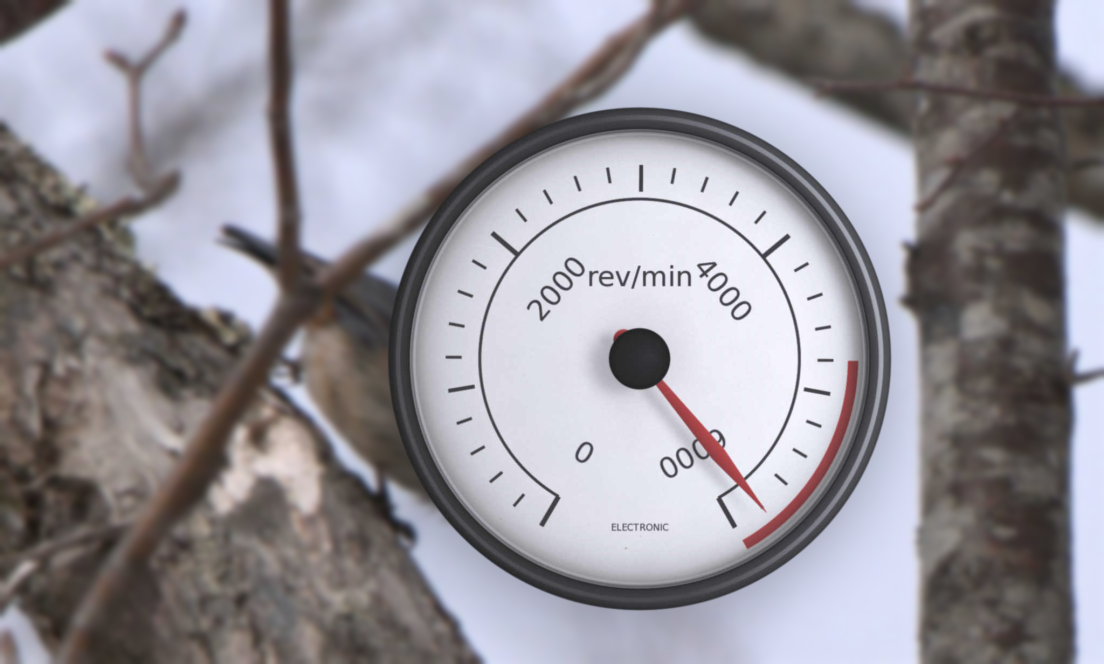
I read 5800 rpm
